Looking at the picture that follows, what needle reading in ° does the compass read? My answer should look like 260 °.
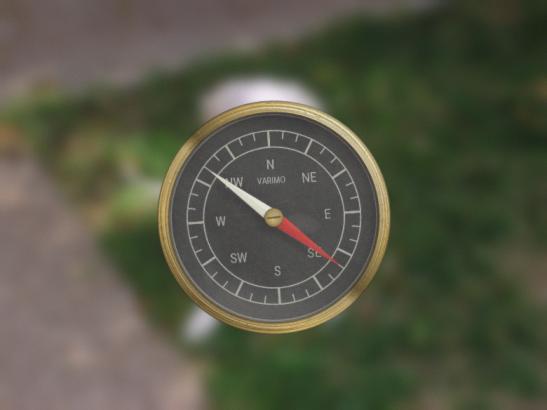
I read 130 °
